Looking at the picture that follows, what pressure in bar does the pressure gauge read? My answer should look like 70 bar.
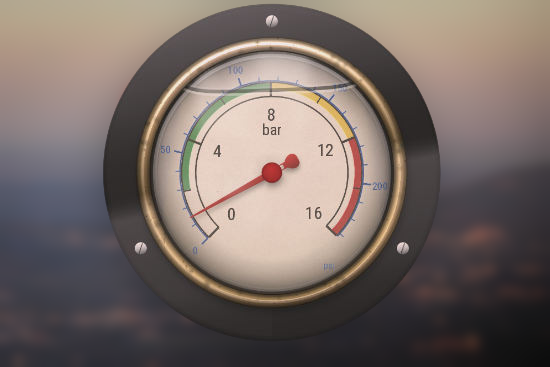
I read 1 bar
